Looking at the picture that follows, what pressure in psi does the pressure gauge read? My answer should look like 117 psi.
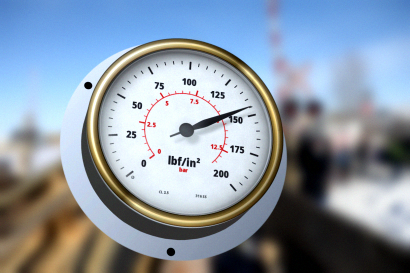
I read 145 psi
